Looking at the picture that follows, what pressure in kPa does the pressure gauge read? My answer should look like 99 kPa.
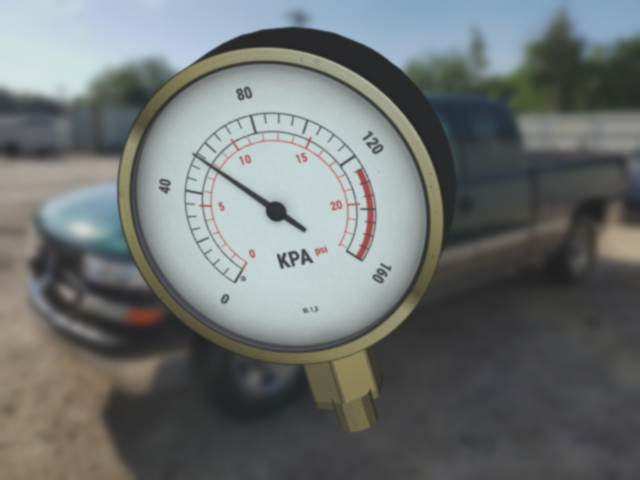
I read 55 kPa
